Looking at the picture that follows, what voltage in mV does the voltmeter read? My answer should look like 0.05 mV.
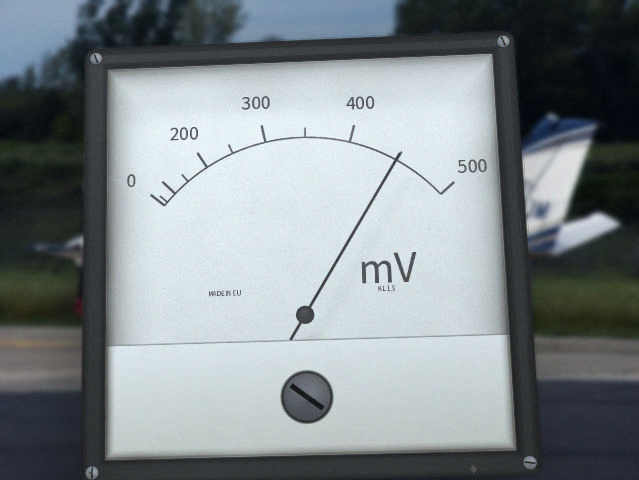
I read 450 mV
